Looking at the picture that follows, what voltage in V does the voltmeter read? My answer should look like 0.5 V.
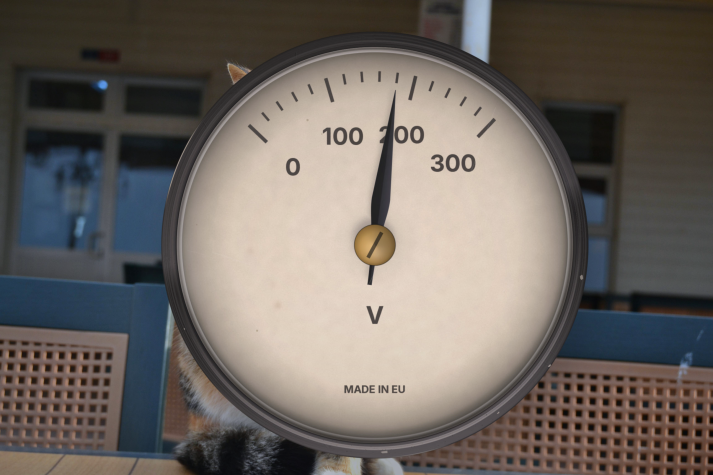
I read 180 V
